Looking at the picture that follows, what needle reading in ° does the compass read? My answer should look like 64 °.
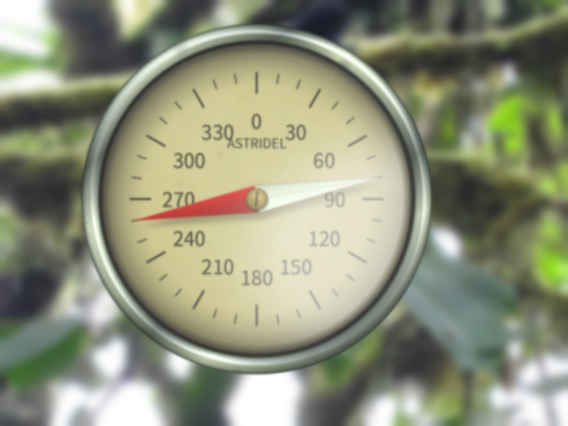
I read 260 °
